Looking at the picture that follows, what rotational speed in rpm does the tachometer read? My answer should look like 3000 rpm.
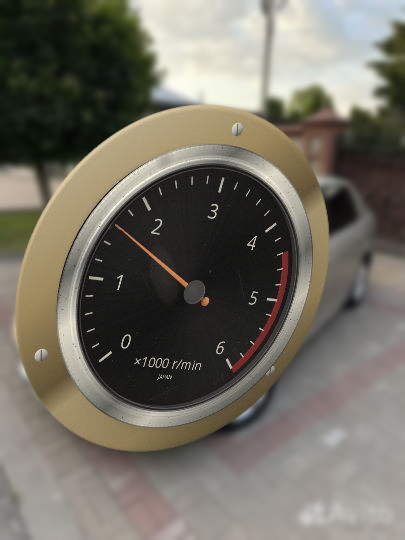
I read 1600 rpm
